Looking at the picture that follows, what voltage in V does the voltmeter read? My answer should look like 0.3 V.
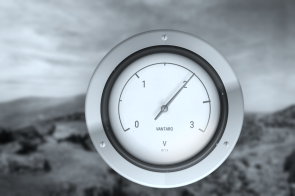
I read 2 V
